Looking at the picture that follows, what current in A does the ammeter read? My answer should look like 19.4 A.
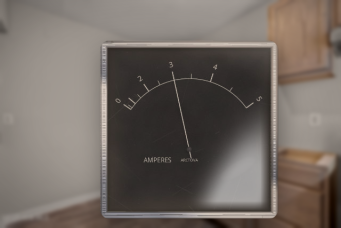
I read 3 A
